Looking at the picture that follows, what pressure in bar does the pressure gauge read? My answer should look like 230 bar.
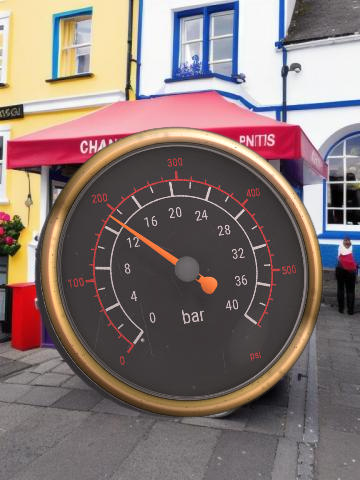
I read 13 bar
